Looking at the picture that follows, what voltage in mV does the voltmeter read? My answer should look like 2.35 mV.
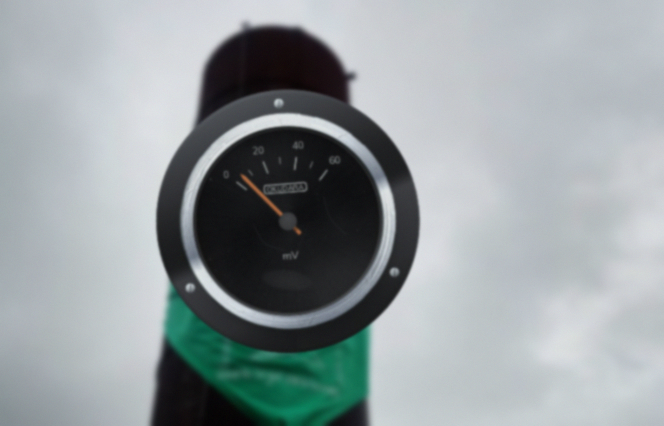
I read 5 mV
